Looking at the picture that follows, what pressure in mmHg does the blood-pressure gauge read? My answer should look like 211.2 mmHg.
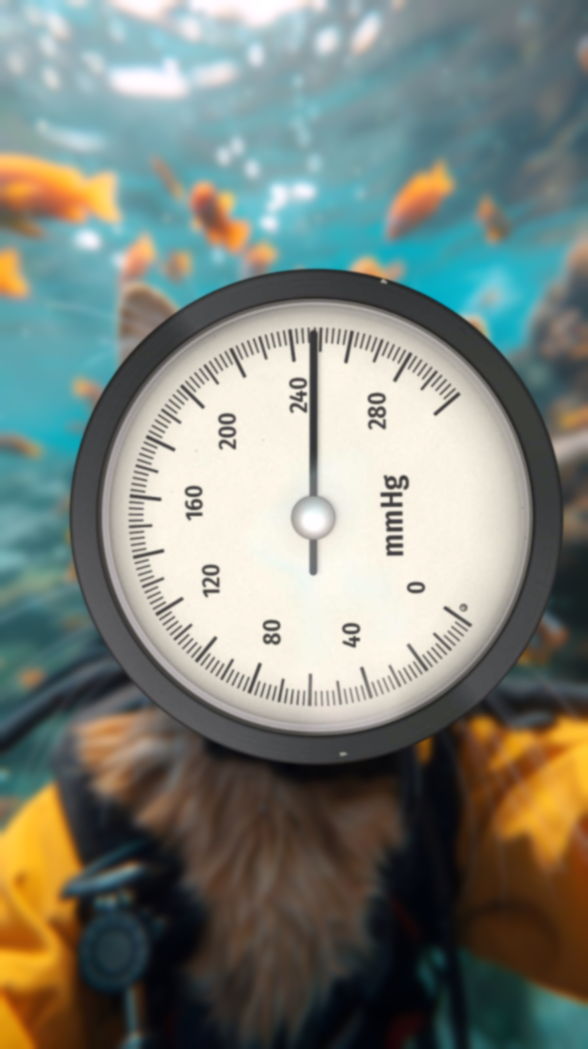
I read 248 mmHg
